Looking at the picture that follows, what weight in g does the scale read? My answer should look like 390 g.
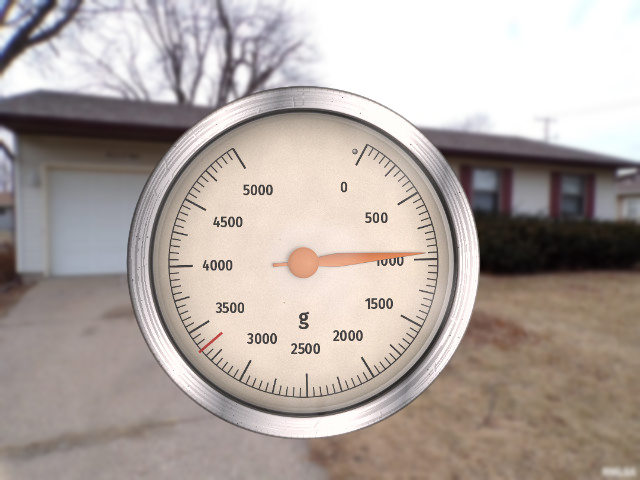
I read 950 g
